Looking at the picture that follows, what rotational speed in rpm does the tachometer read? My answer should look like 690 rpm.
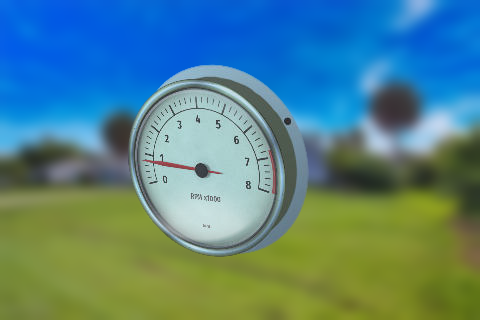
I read 800 rpm
